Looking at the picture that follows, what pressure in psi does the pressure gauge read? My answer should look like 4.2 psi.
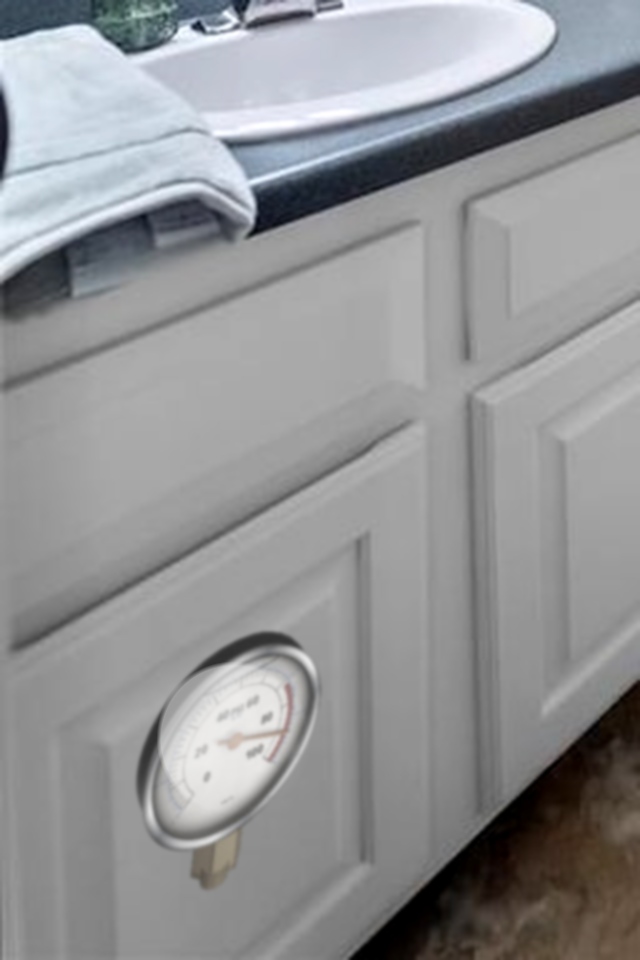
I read 90 psi
